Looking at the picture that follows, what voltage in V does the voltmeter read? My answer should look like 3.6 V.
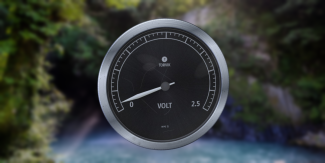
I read 0.1 V
